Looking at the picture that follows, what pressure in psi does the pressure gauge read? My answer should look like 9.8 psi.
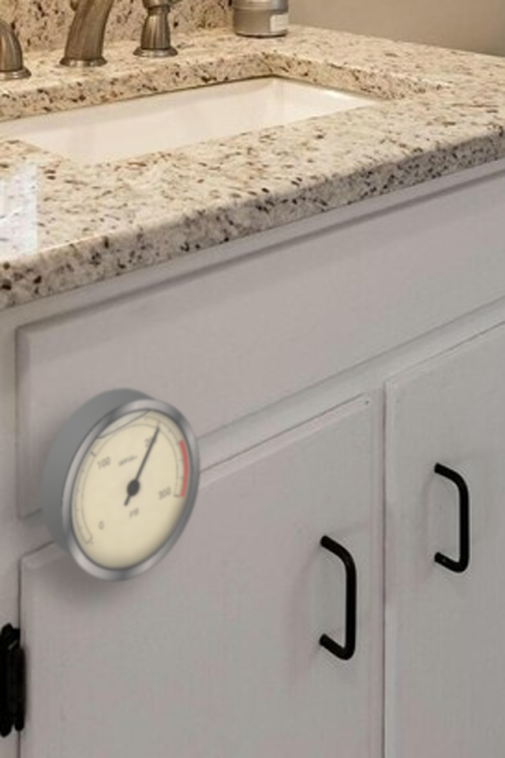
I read 200 psi
